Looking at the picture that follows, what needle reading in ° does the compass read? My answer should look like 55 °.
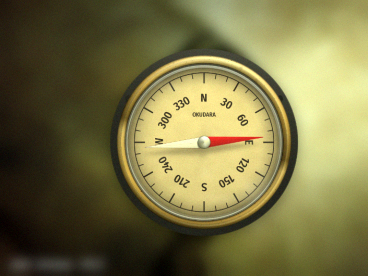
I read 85 °
